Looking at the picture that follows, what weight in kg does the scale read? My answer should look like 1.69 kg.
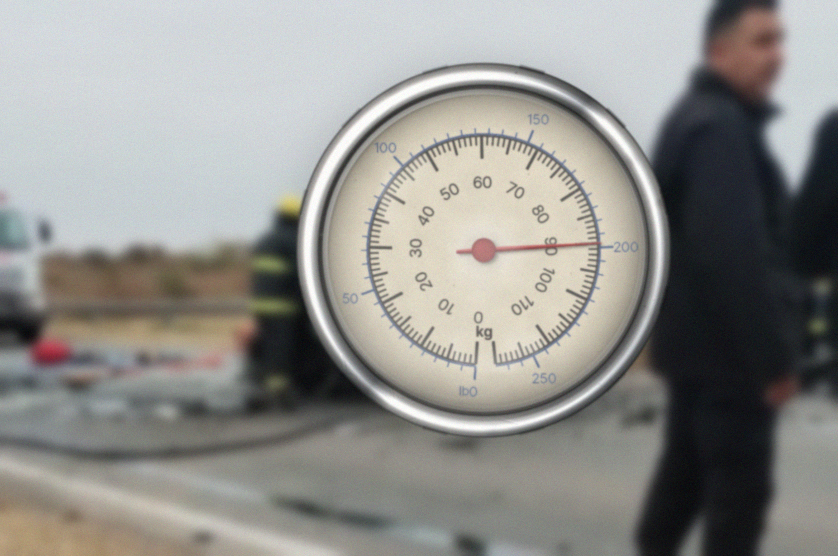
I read 90 kg
